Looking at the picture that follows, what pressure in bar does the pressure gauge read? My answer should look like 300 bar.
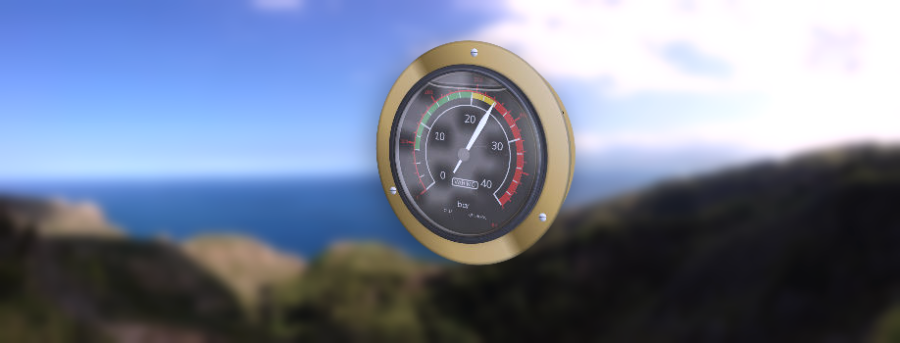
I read 24 bar
